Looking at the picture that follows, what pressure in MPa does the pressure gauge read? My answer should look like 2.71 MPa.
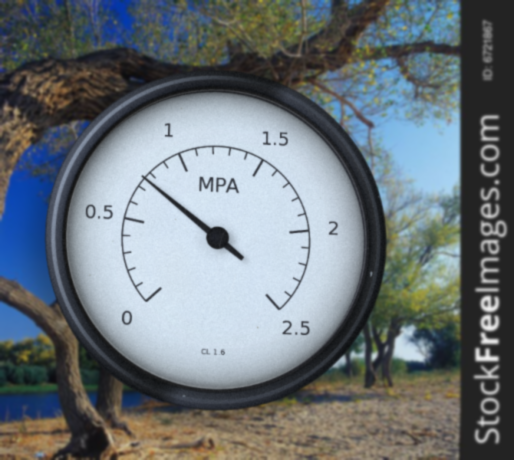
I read 0.75 MPa
